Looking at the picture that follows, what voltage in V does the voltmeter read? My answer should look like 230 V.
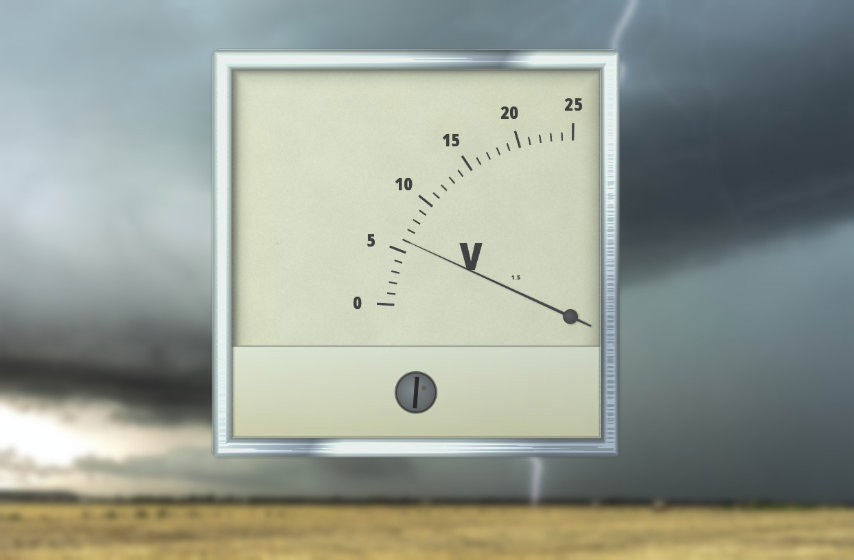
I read 6 V
